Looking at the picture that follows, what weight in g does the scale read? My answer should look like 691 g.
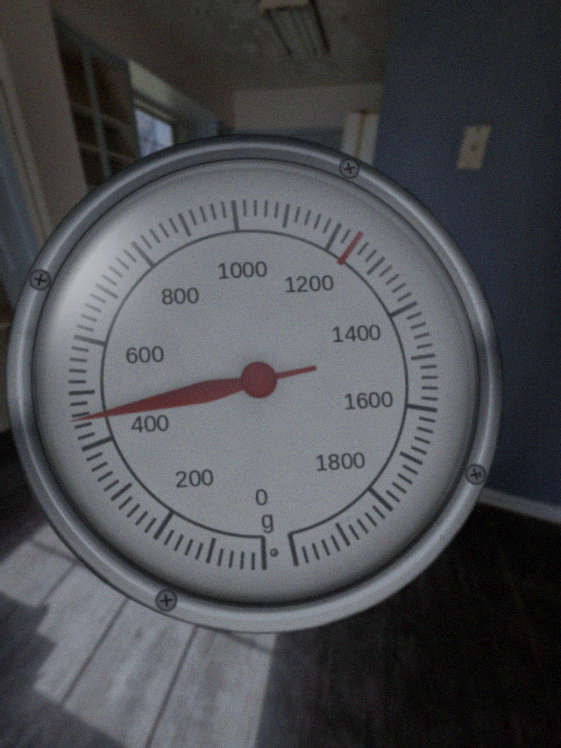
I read 450 g
